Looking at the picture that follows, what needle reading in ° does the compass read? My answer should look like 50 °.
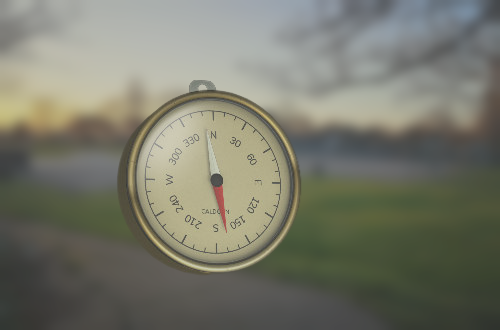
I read 170 °
